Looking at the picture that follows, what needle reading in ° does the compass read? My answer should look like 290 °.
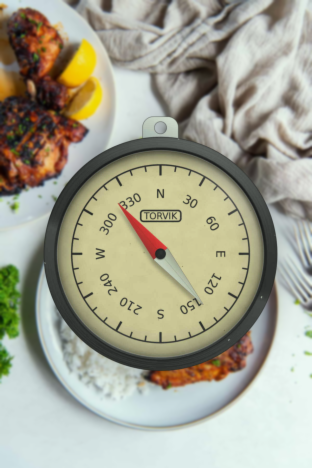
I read 320 °
